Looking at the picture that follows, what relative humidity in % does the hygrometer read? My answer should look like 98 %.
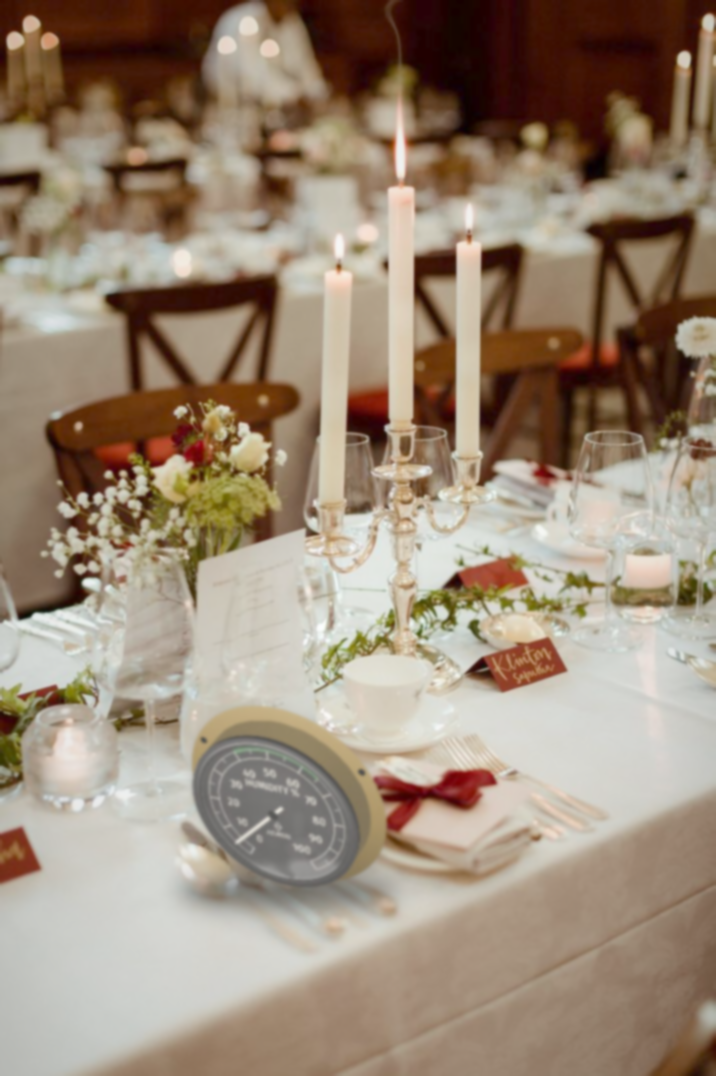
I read 5 %
